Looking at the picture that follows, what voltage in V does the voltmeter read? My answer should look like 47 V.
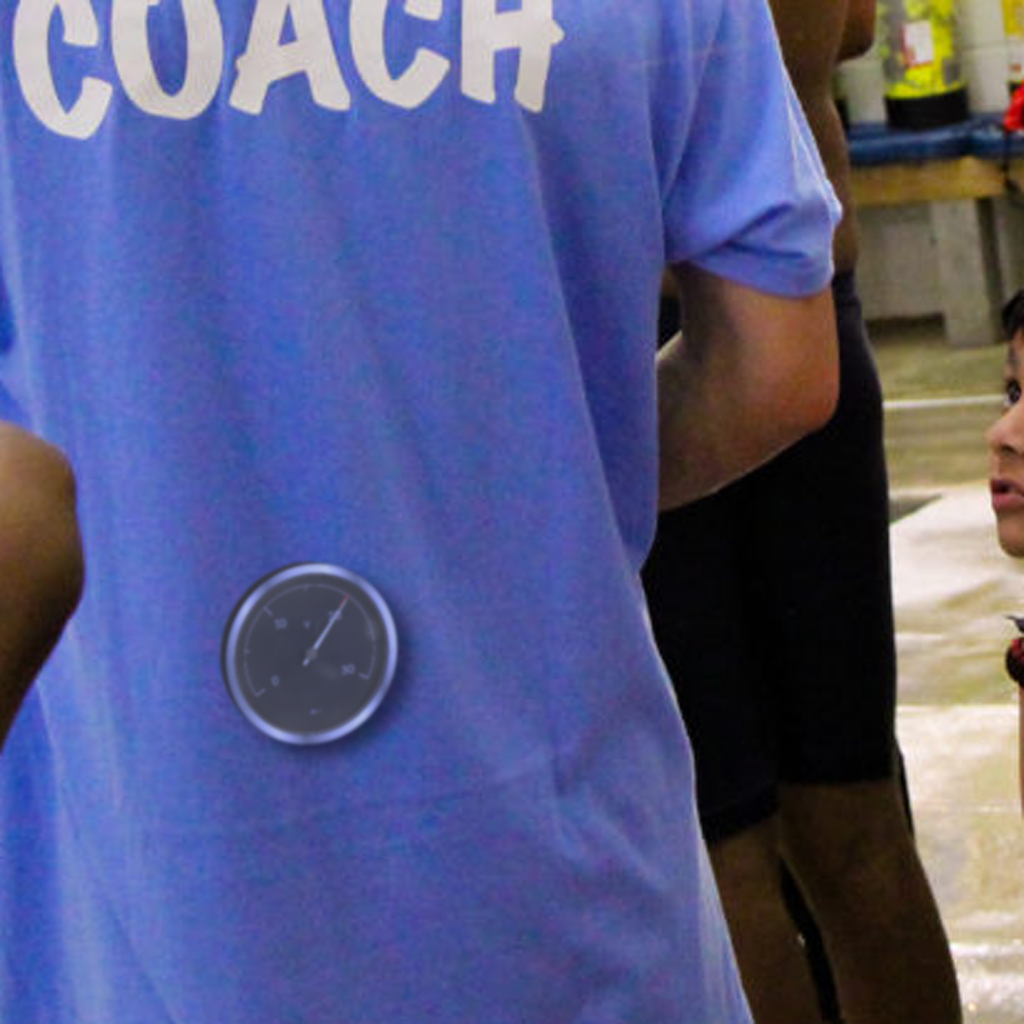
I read 20 V
